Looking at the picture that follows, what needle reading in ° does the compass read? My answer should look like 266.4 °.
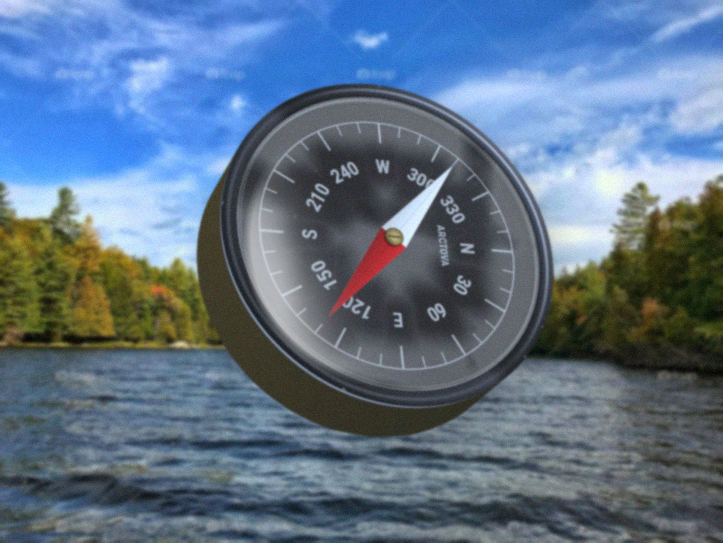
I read 130 °
